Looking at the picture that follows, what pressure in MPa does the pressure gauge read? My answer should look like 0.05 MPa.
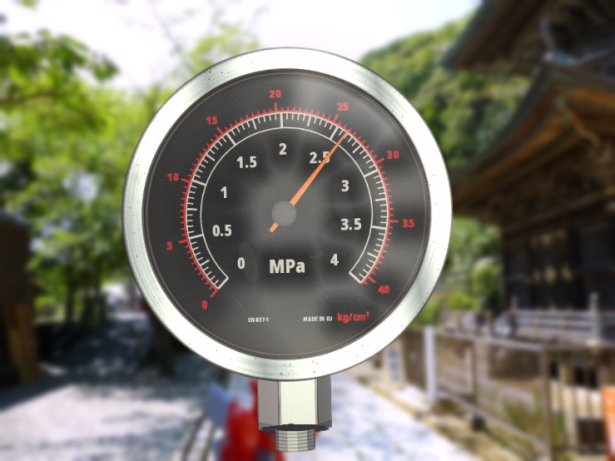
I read 2.6 MPa
